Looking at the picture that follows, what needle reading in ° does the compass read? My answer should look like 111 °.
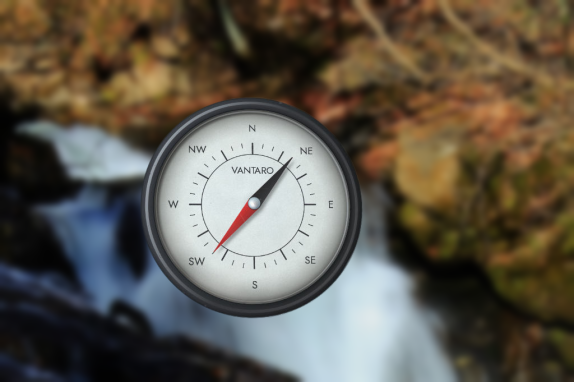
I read 220 °
